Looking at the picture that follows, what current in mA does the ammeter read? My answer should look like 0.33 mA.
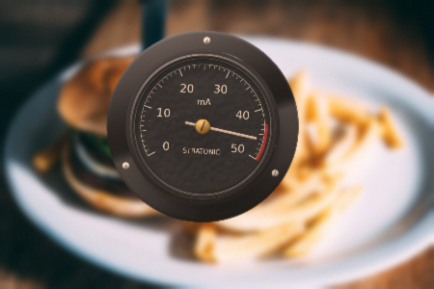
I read 46 mA
